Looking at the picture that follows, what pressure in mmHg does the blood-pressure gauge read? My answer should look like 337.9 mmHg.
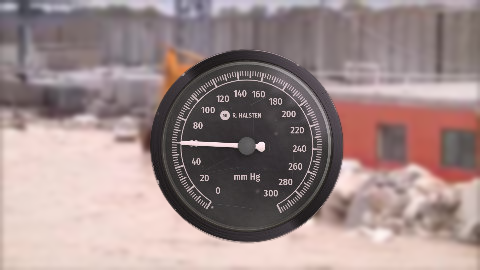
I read 60 mmHg
